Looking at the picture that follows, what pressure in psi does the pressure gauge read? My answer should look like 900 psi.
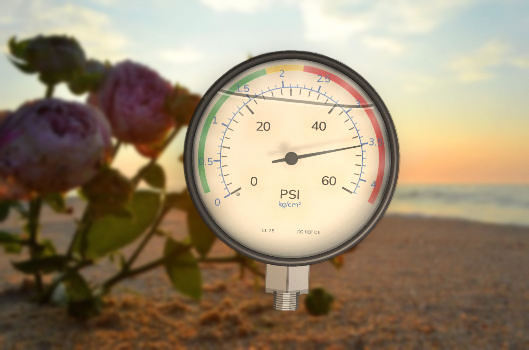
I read 50 psi
